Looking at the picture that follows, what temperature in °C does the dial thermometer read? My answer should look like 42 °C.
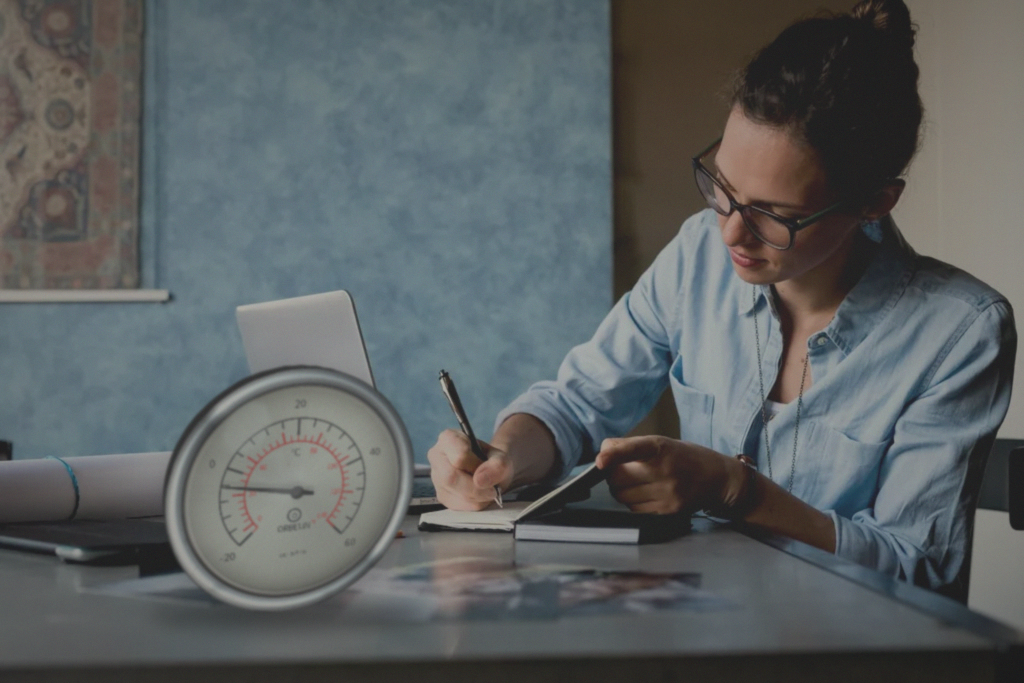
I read -4 °C
